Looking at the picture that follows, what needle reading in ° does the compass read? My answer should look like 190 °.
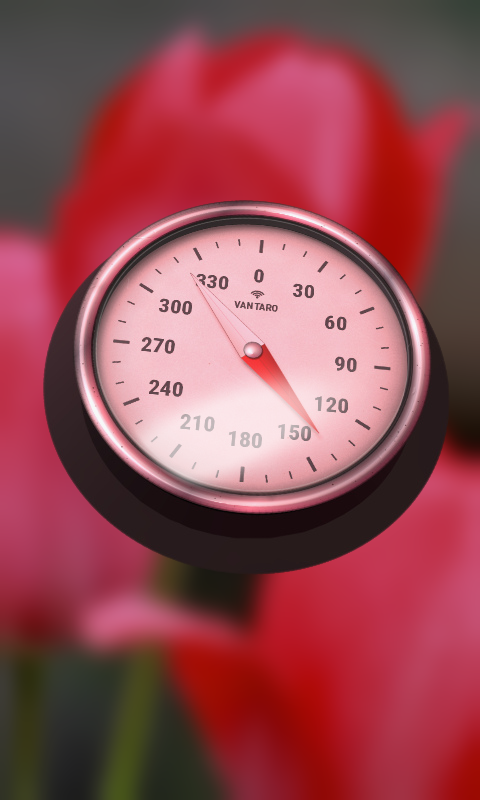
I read 140 °
